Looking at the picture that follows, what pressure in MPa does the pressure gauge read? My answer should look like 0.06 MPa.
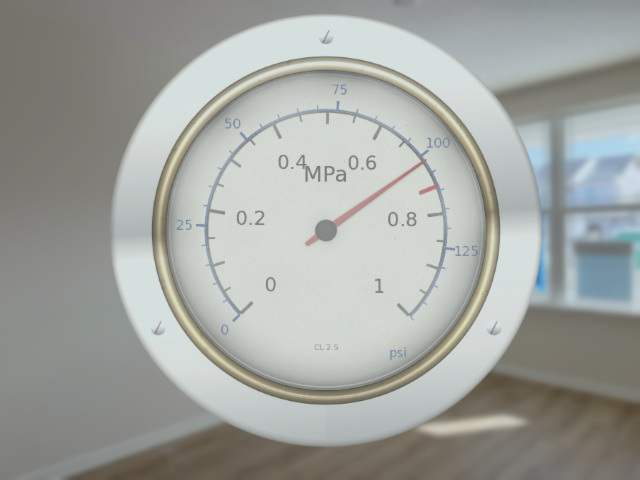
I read 0.7 MPa
